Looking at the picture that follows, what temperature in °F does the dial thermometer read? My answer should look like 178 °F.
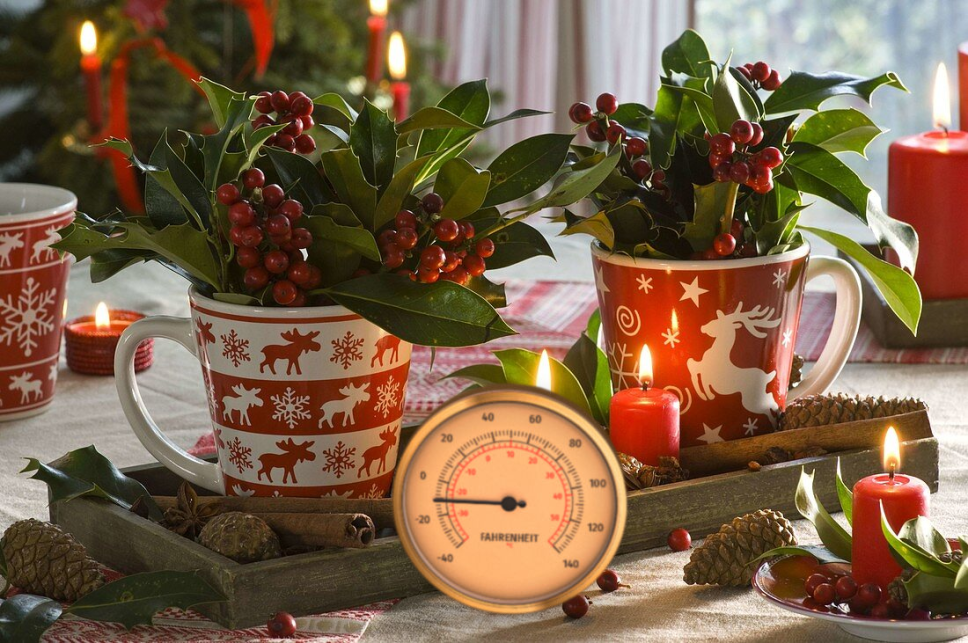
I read -10 °F
